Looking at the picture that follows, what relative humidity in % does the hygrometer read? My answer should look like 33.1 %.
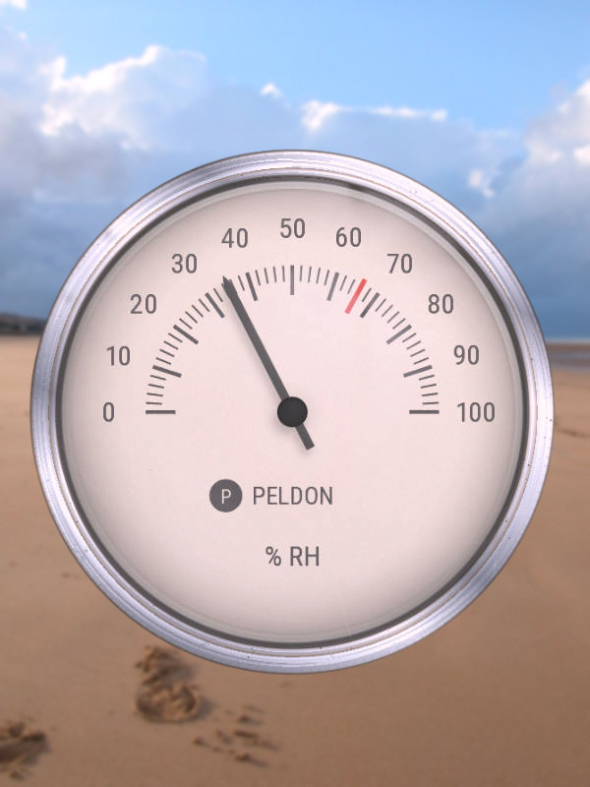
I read 35 %
